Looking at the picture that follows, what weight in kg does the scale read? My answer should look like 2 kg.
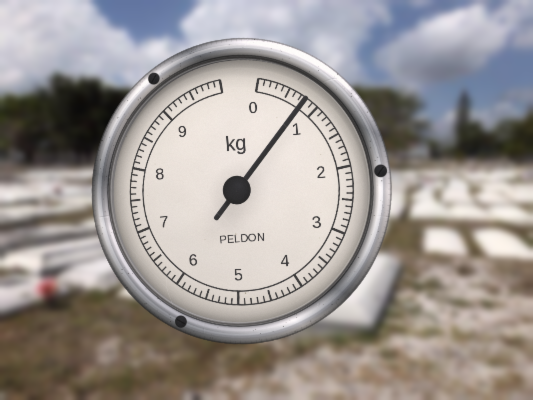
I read 0.8 kg
